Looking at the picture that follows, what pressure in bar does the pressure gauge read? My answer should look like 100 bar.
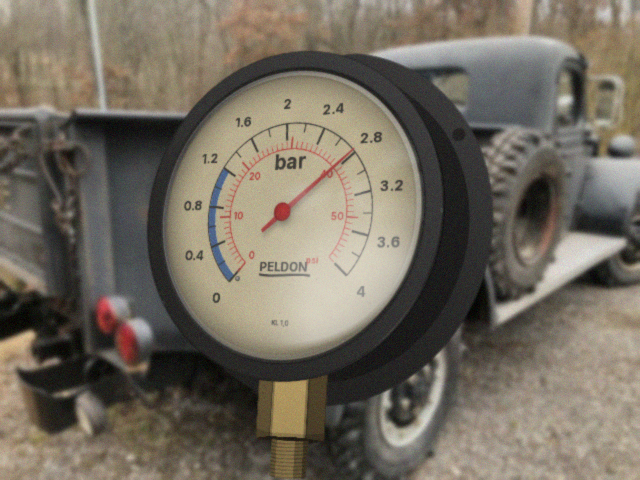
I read 2.8 bar
